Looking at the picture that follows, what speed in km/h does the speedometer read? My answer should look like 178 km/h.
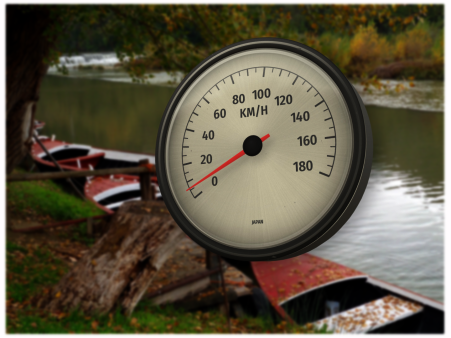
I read 5 km/h
